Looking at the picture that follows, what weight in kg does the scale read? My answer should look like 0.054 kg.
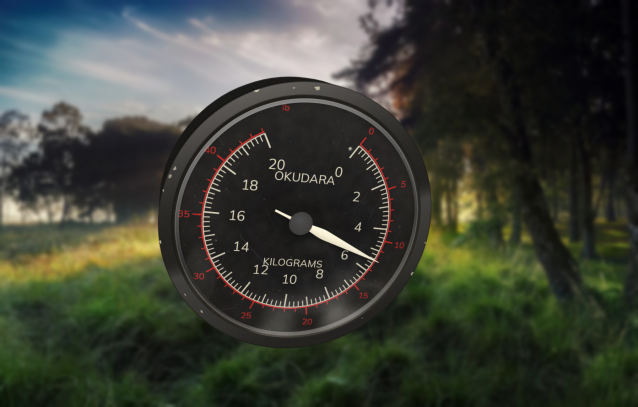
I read 5.4 kg
